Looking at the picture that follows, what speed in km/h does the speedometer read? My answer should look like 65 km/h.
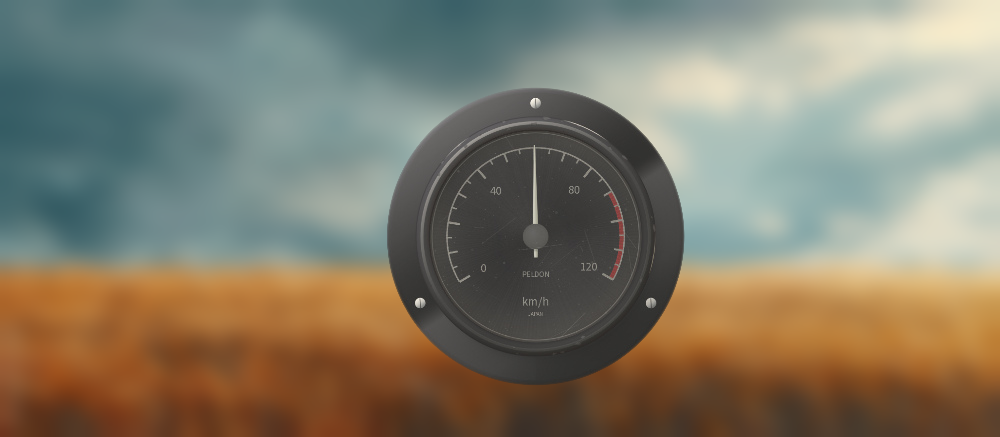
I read 60 km/h
